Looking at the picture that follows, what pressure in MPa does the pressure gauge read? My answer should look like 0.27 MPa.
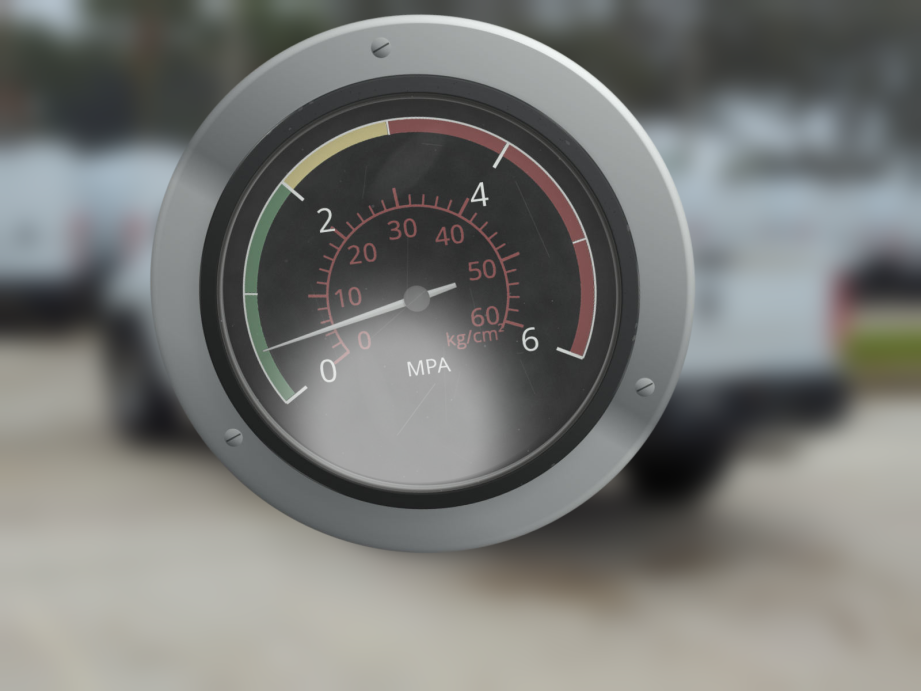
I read 0.5 MPa
